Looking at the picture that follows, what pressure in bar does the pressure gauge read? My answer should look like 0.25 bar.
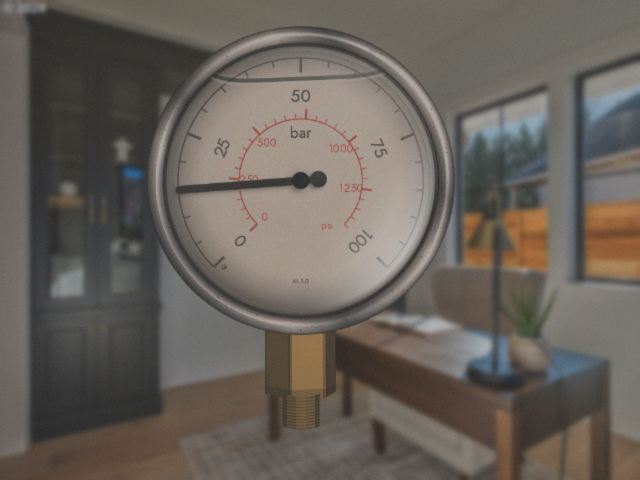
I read 15 bar
